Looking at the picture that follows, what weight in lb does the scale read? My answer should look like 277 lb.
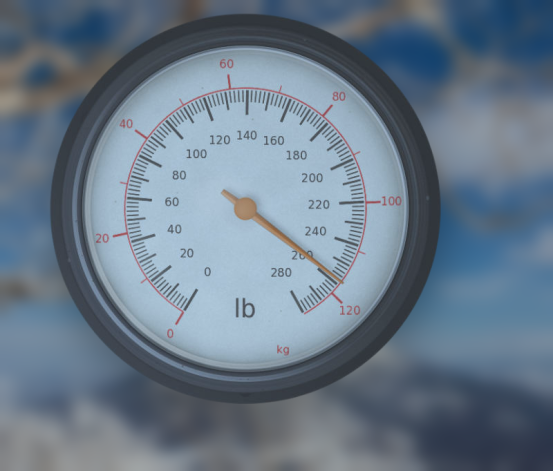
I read 258 lb
